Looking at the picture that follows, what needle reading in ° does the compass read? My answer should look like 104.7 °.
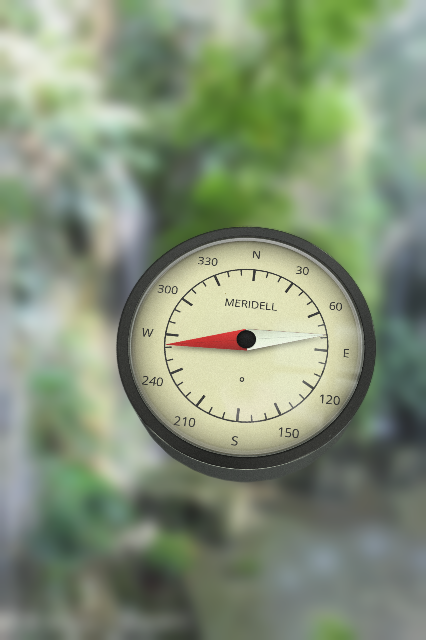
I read 260 °
